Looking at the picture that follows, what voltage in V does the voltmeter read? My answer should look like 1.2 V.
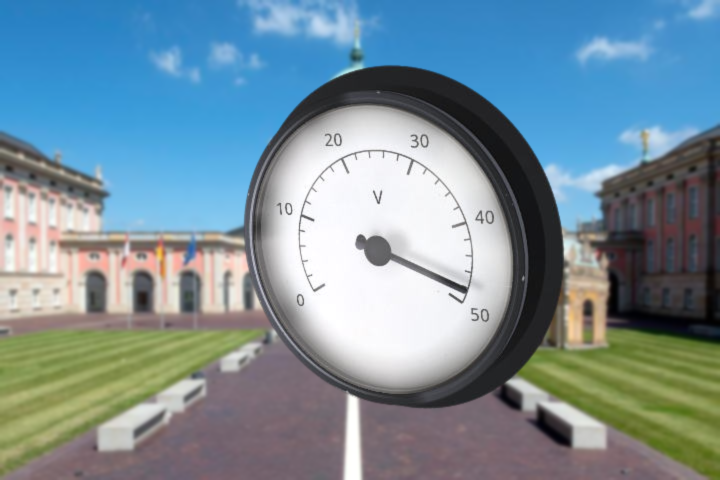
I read 48 V
